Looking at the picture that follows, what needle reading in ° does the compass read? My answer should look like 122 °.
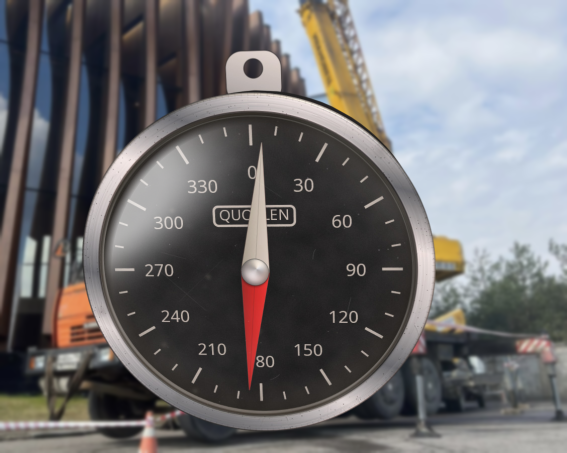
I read 185 °
